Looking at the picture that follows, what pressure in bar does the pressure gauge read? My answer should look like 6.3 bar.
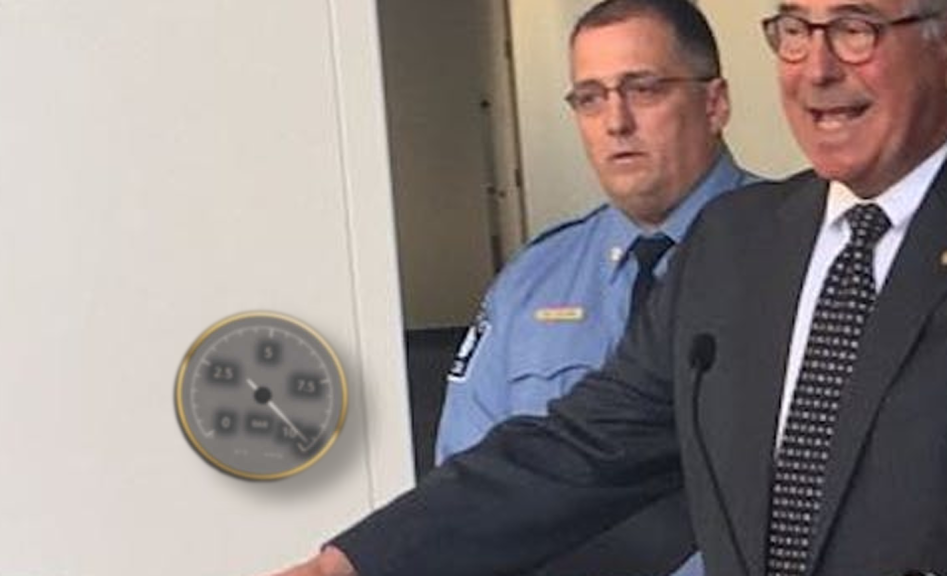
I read 9.75 bar
